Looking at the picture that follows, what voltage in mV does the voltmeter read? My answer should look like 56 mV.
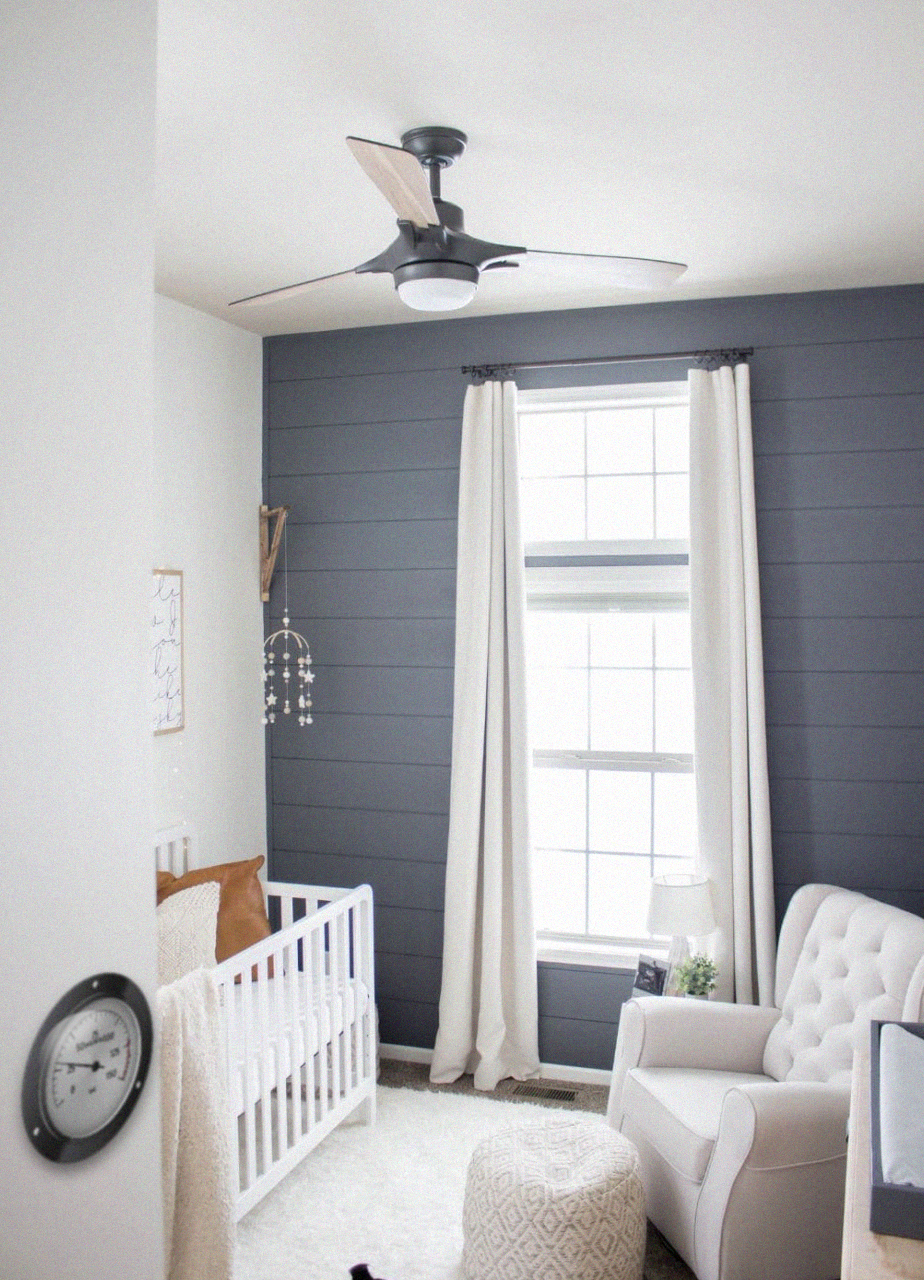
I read 30 mV
